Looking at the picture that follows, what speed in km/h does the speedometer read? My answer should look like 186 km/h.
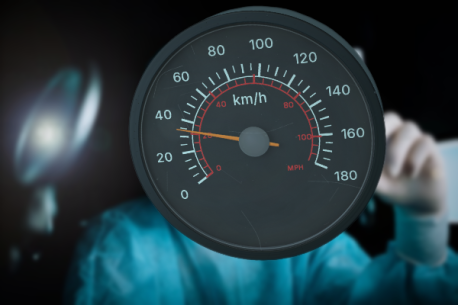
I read 35 km/h
